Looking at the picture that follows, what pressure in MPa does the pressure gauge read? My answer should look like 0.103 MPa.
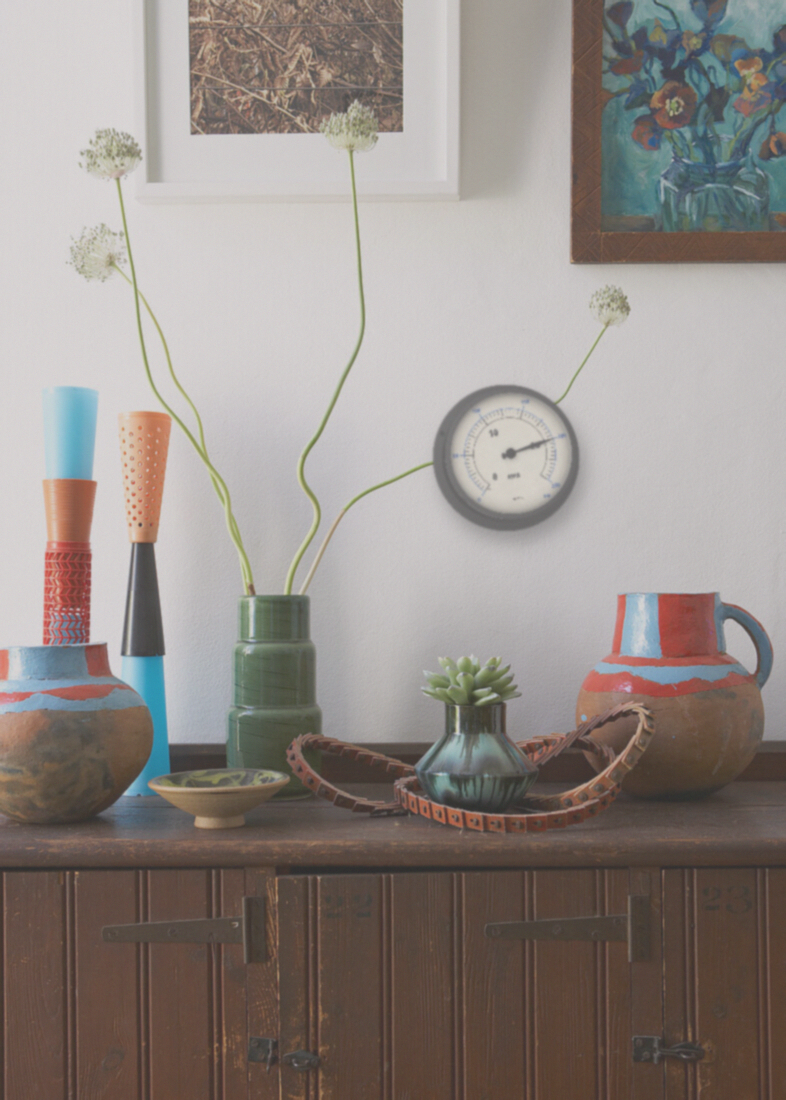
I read 20 MPa
